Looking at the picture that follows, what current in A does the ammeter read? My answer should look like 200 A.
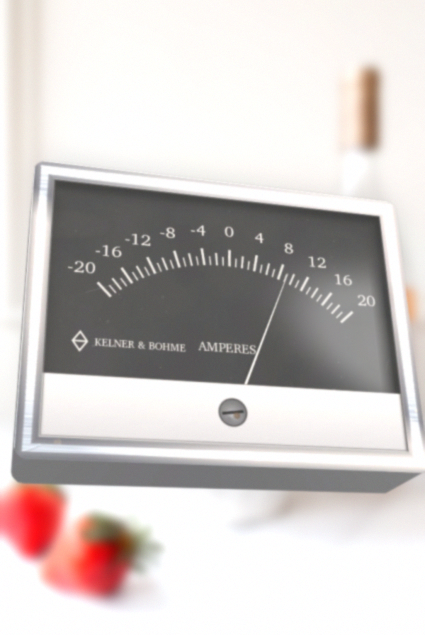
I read 9 A
